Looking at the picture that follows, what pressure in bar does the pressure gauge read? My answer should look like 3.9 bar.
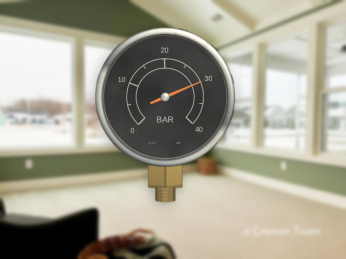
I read 30 bar
